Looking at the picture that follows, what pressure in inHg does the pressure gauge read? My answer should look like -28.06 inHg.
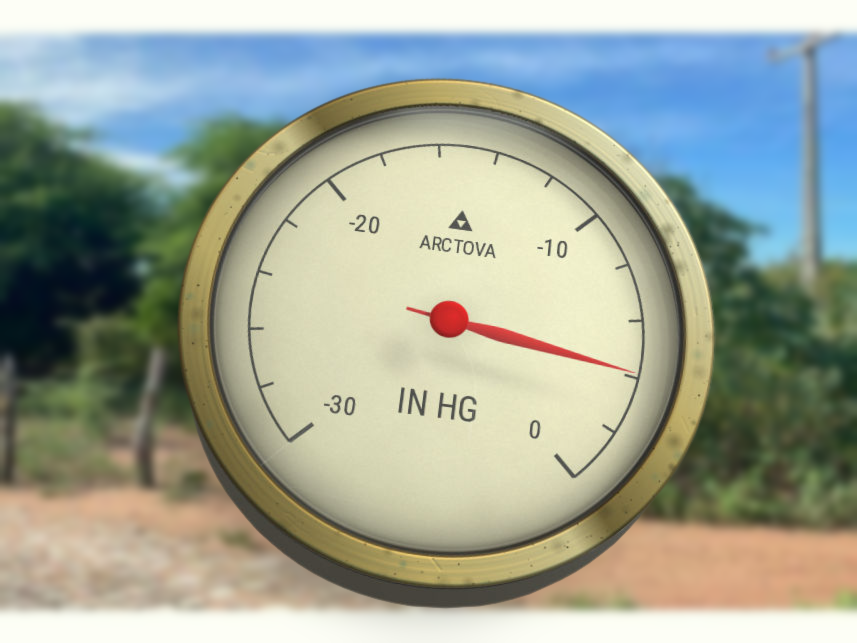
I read -4 inHg
